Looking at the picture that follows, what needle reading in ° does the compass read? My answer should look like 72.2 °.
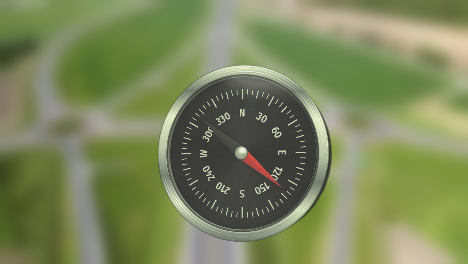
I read 130 °
